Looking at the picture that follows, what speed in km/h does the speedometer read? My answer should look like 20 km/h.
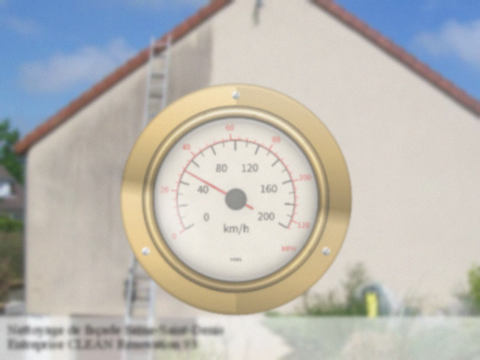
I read 50 km/h
